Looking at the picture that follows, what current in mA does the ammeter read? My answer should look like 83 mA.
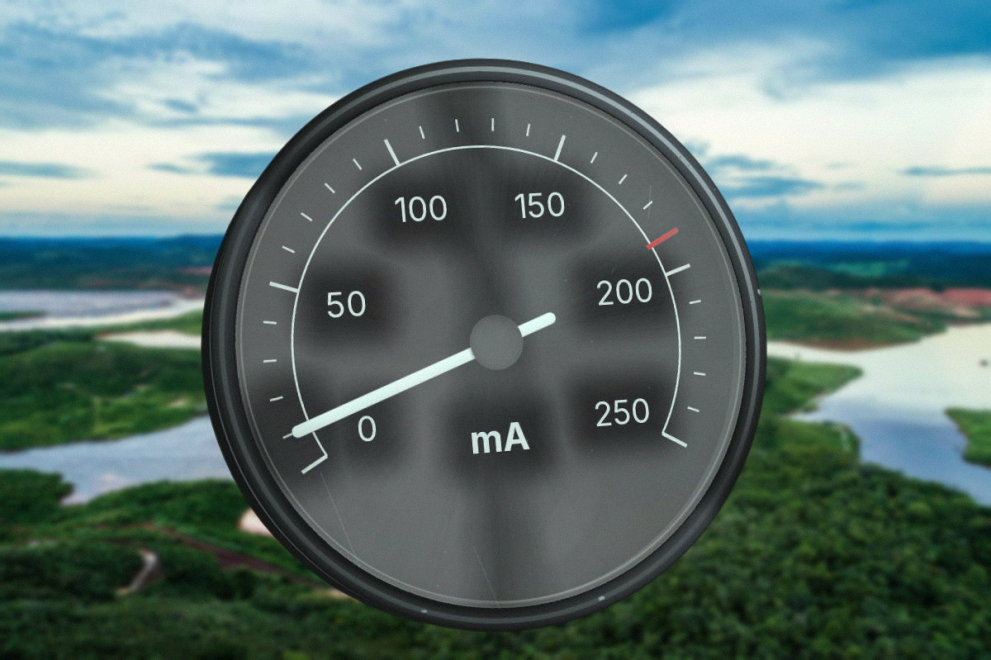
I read 10 mA
